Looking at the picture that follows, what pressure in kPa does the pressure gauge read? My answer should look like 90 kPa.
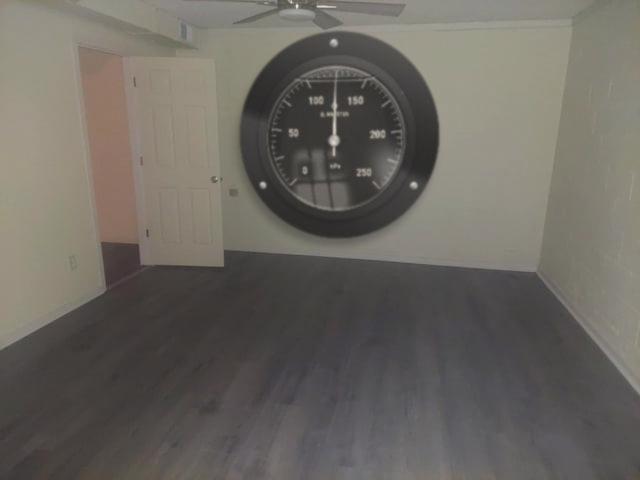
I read 125 kPa
